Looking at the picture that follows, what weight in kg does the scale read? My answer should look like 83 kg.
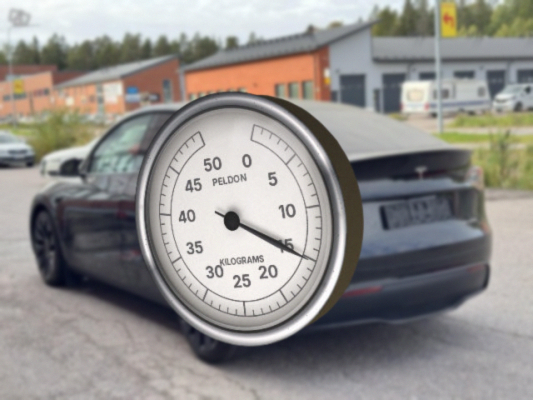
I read 15 kg
